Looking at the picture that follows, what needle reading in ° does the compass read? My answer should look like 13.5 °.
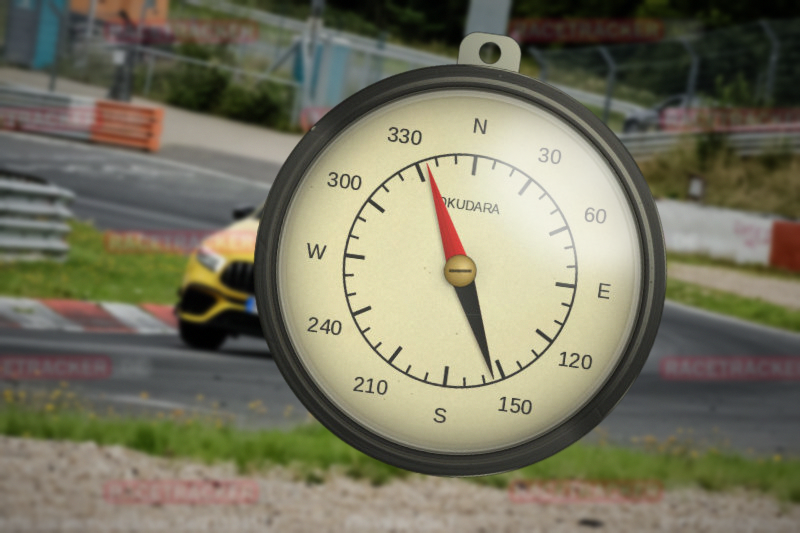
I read 335 °
